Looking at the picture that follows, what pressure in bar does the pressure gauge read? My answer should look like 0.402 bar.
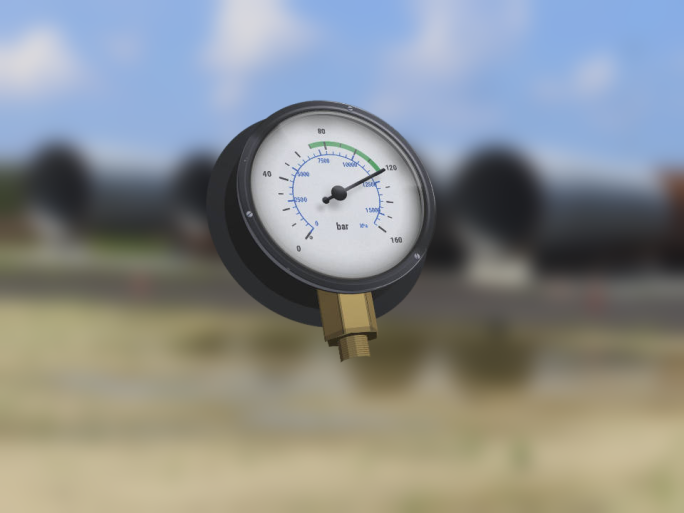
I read 120 bar
